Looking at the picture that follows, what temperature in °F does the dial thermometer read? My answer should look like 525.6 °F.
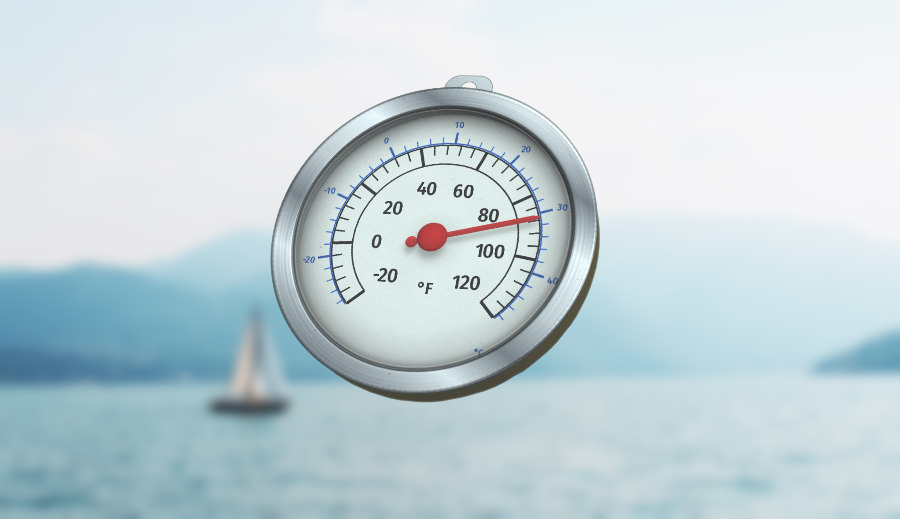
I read 88 °F
